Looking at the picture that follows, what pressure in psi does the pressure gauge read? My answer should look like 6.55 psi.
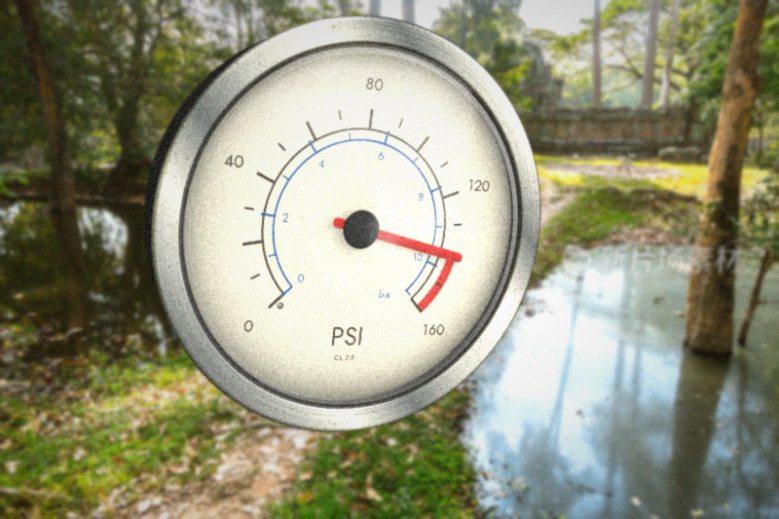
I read 140 psi
